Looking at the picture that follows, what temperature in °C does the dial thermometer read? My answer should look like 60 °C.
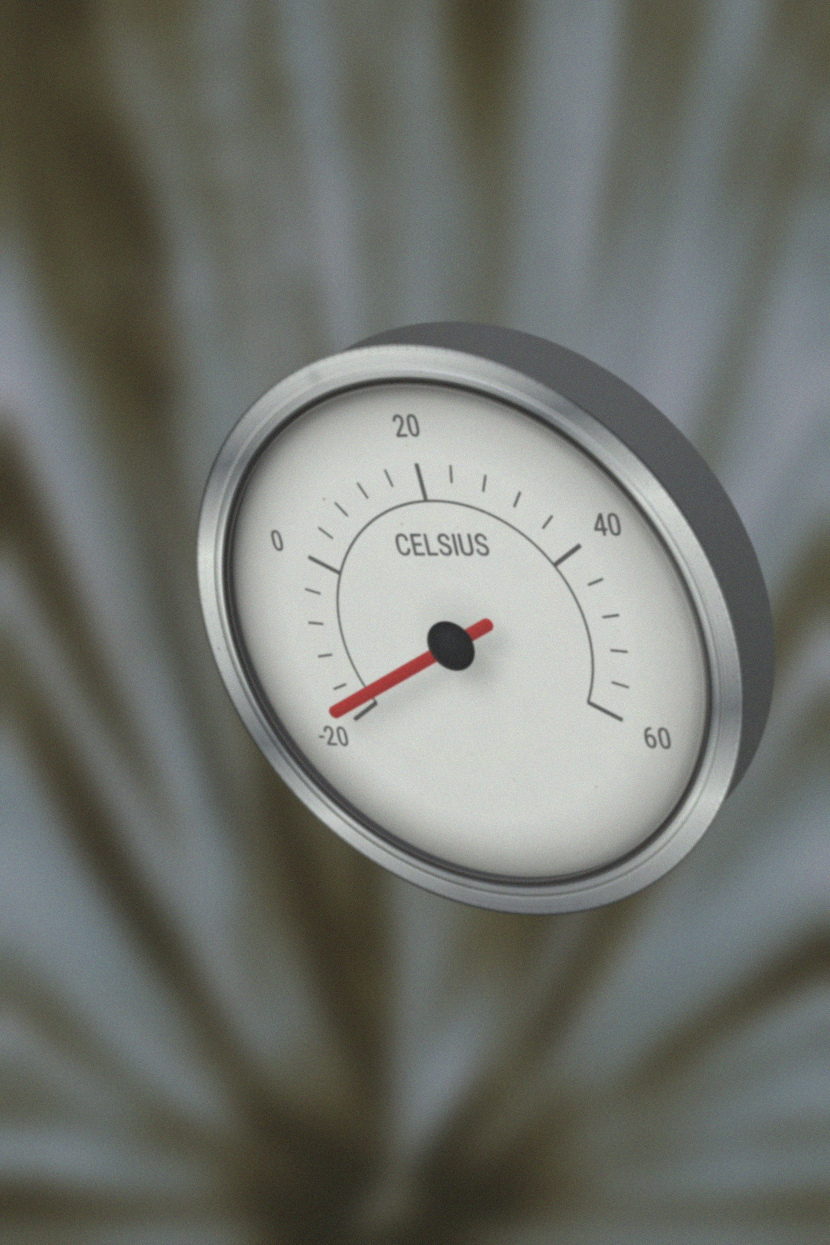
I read -18 °C
